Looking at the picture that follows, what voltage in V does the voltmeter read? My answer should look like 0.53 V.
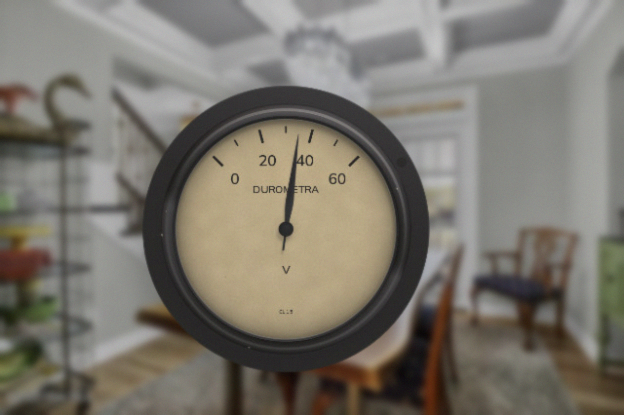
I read 35 V
